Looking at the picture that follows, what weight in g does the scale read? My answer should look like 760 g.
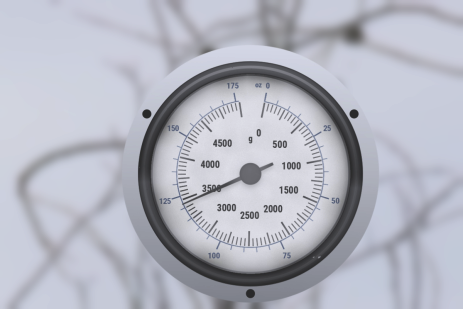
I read 3450 g
